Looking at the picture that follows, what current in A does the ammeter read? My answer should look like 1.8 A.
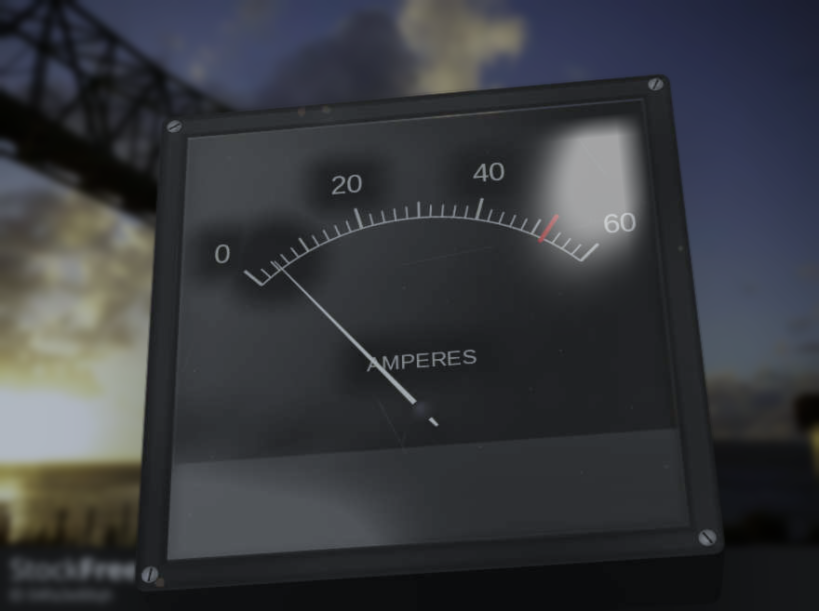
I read 4 A
